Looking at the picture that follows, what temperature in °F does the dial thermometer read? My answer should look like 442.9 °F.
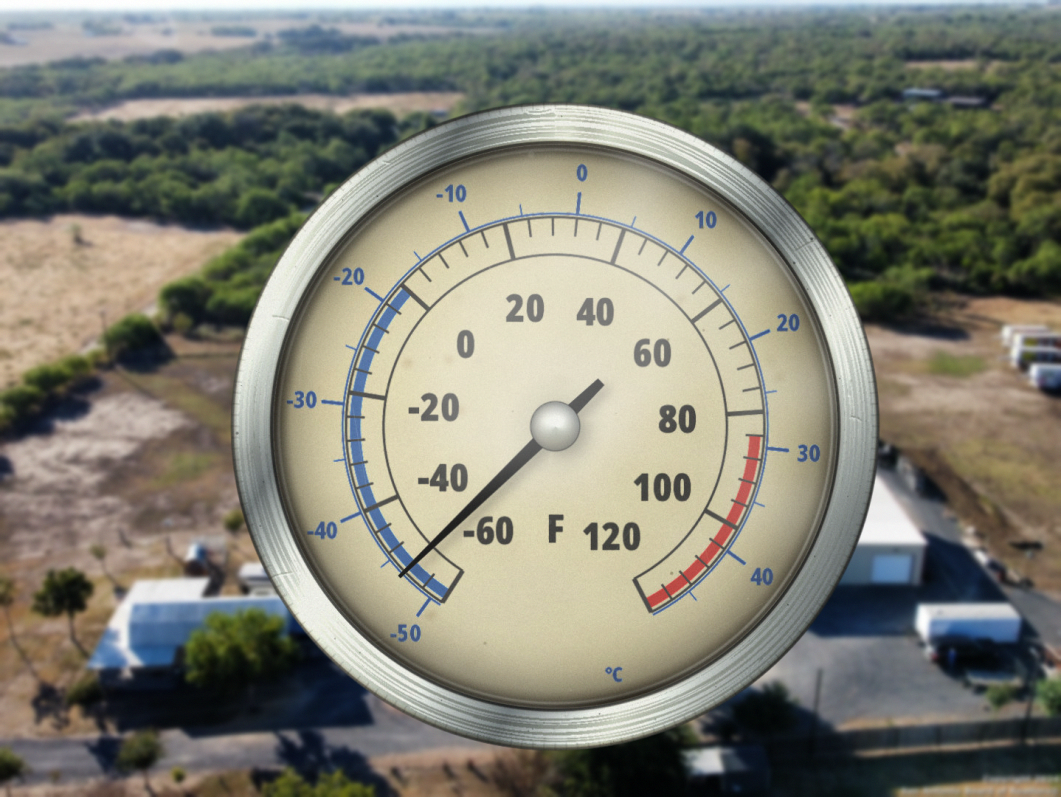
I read -52 °F
